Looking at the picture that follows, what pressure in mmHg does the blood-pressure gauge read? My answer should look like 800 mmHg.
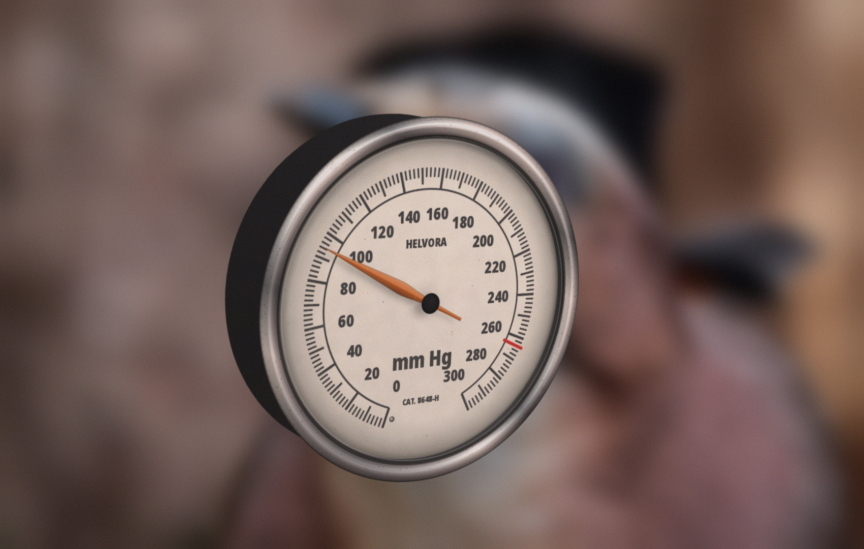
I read 94 mmHg
